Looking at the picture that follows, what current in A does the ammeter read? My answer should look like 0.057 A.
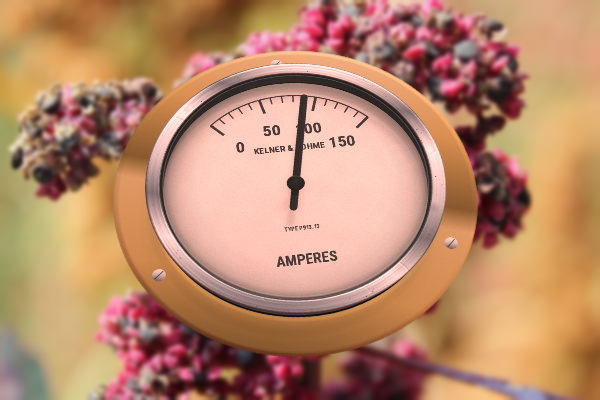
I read 90 A
